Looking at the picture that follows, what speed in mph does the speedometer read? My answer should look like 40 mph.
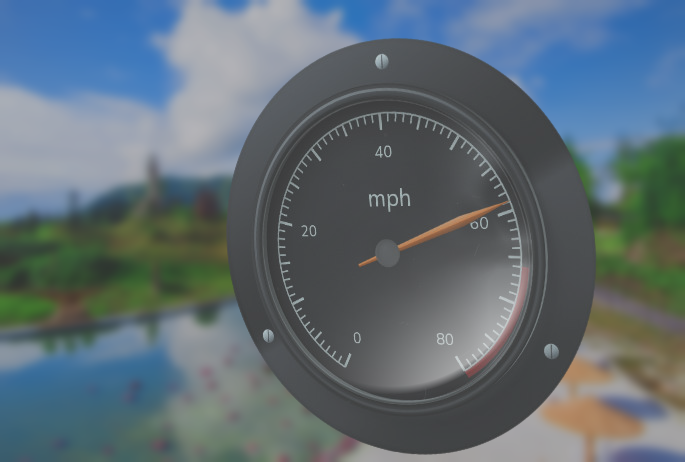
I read 59 mph
